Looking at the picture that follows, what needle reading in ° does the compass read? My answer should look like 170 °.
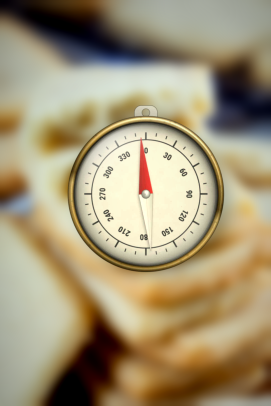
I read 355 °
